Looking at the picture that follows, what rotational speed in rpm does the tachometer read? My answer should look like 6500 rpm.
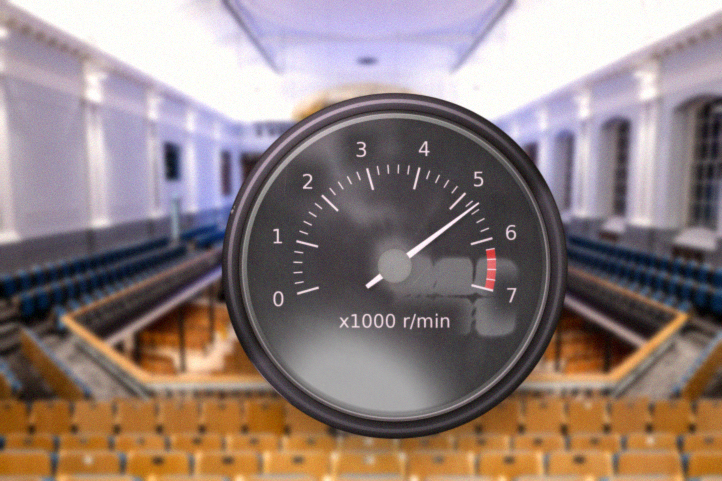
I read 5300 rpm
